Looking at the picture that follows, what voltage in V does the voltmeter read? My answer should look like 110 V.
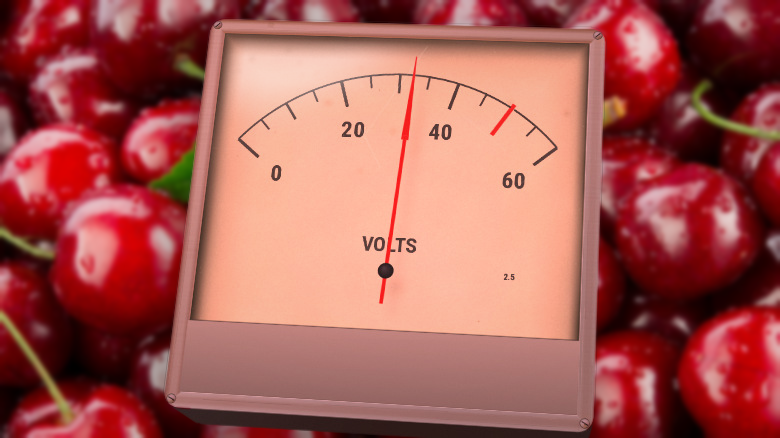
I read 32.5 V
